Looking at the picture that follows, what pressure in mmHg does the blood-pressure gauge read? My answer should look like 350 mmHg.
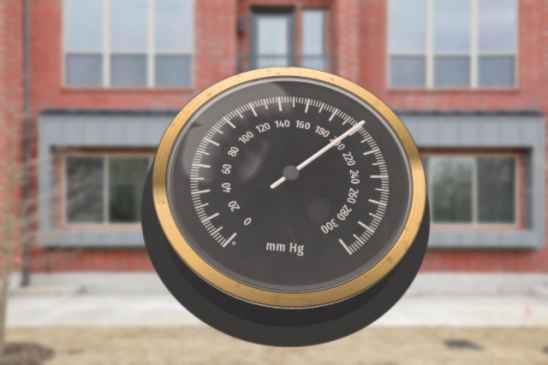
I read 200 mmHg
